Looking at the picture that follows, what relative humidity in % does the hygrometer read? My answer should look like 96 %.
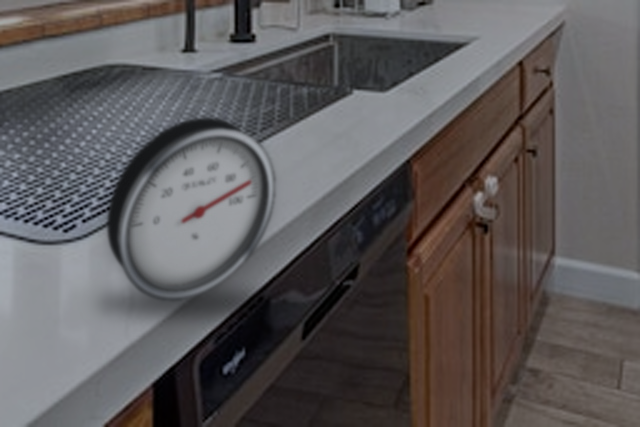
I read 90 %
